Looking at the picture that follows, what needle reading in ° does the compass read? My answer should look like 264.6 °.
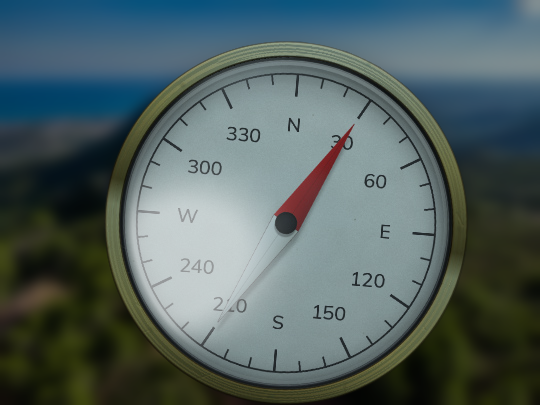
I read 30 °
